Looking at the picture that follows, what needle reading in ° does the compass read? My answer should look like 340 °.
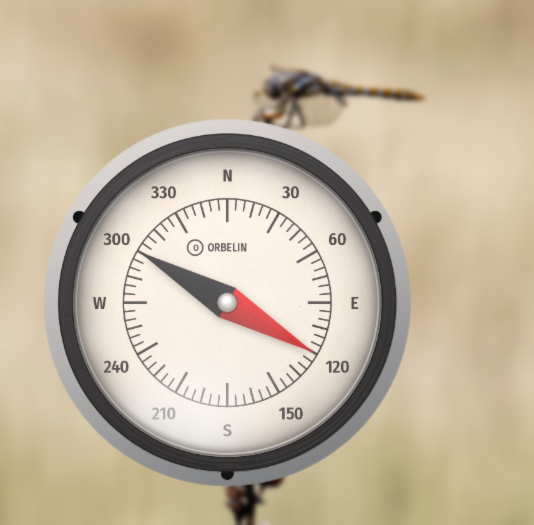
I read 120 °
